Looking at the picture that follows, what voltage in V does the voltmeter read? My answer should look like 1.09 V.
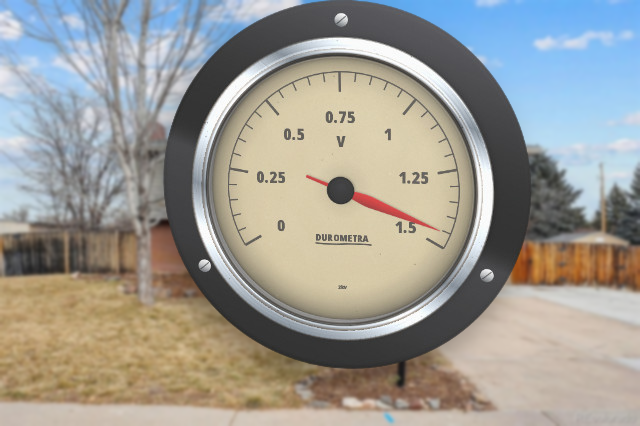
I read 1.45 V
